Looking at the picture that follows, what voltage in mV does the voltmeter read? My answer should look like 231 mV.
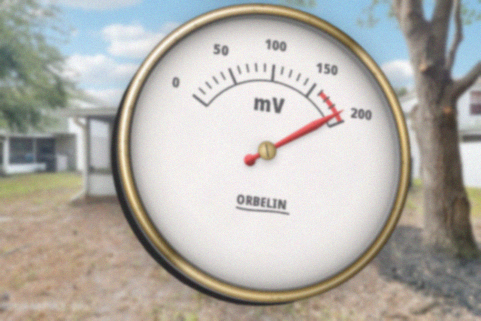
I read 190 mV
